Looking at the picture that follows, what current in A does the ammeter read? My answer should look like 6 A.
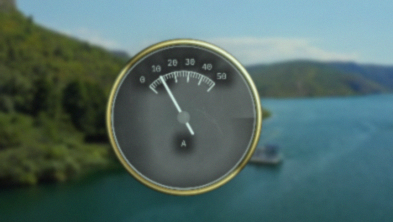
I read 10 A
